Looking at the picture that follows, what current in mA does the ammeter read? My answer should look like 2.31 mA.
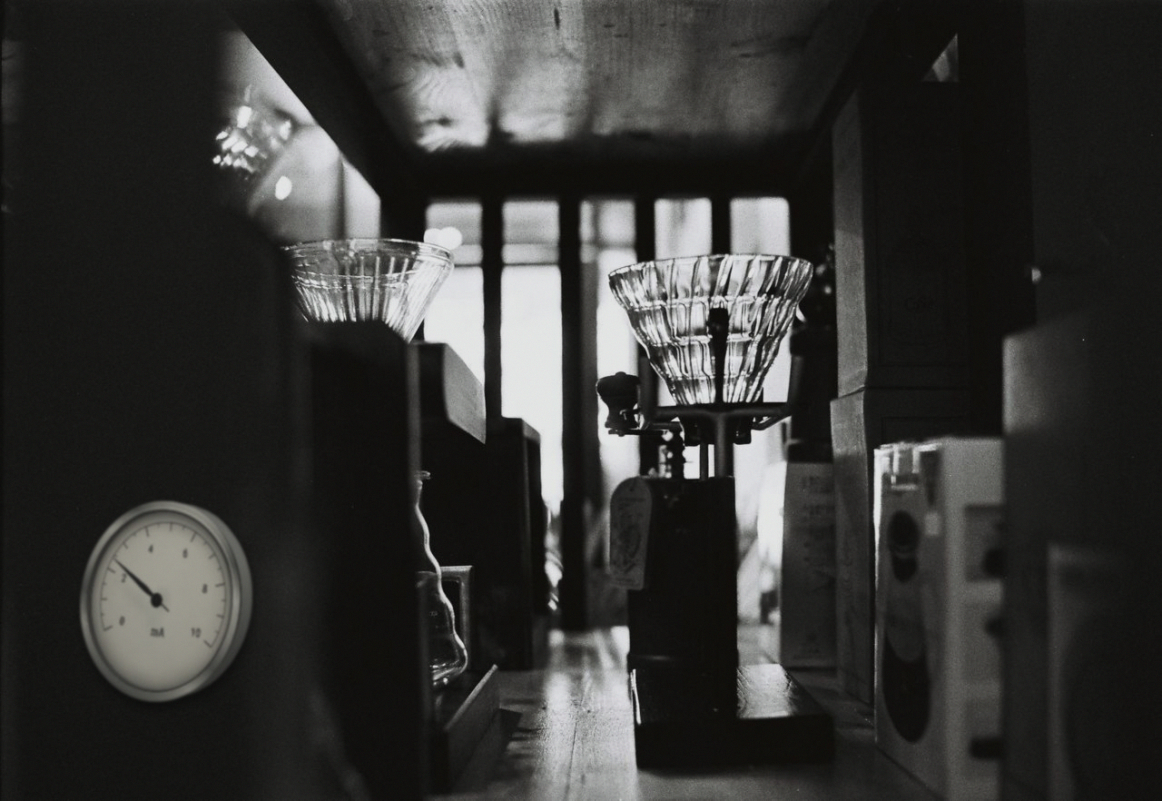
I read 2.5 mA
